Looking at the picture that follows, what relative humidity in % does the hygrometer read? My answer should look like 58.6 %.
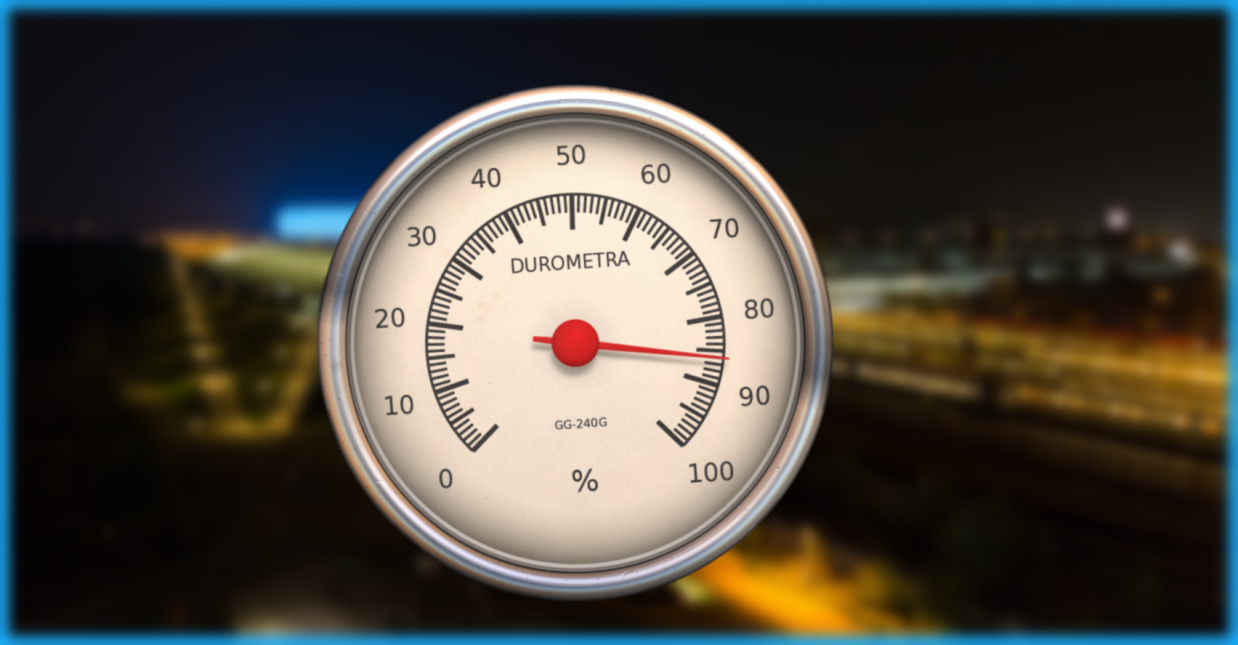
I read 86 %
